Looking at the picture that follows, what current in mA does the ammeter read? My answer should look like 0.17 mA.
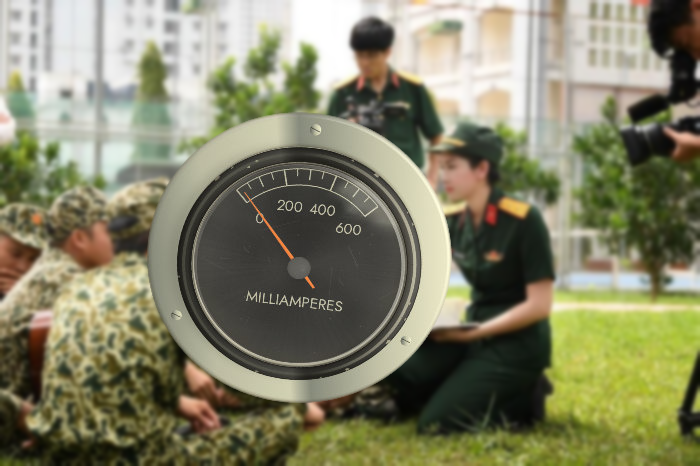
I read 25 mA
